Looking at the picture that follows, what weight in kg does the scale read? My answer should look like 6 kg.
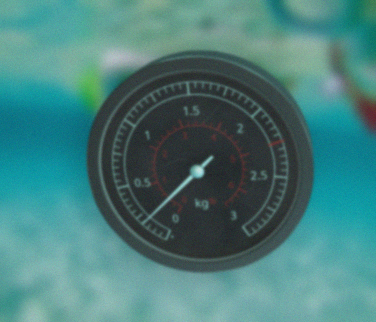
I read 0.2 kg
